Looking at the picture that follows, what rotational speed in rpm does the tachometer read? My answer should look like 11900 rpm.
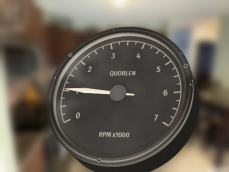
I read 1000 rpm
